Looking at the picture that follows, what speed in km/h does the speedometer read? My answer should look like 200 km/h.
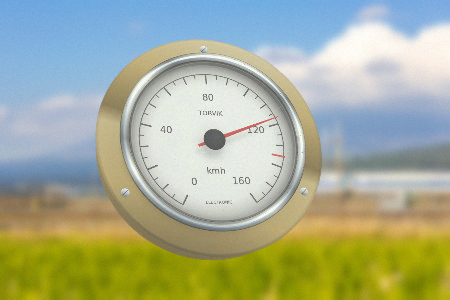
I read 117.5 km/h
